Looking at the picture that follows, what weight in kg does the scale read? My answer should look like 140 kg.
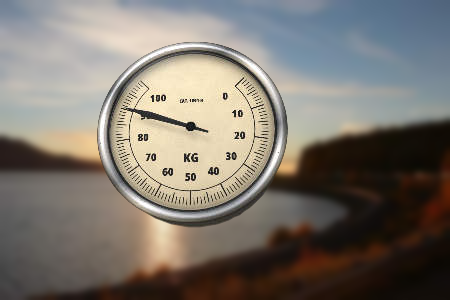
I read 90 kg
